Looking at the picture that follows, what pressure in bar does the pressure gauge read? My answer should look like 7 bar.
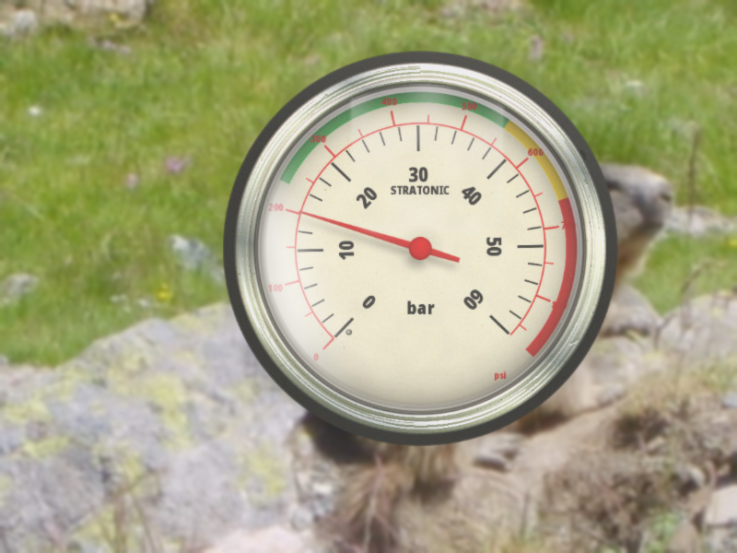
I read 14 bar
